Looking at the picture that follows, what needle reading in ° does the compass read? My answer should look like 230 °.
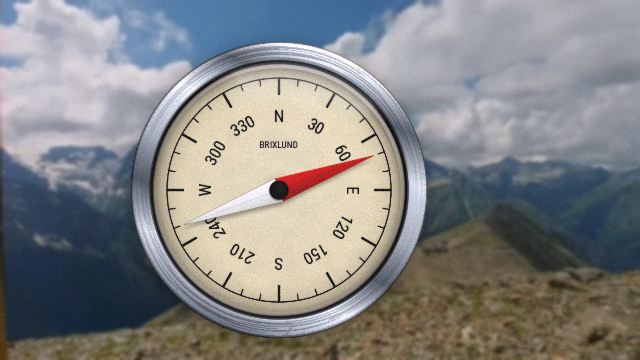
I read 70 °
